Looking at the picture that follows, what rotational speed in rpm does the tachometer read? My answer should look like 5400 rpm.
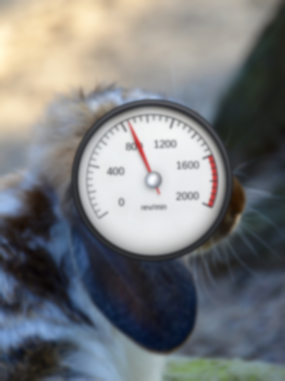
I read 850 rpm
